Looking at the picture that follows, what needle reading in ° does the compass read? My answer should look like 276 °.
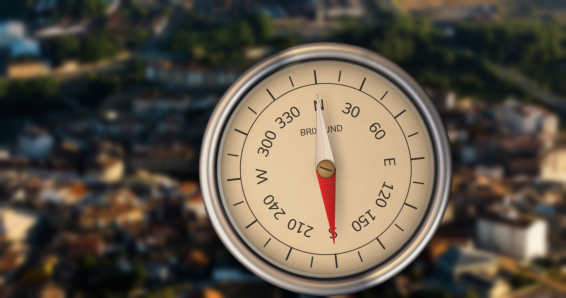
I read 180 °
